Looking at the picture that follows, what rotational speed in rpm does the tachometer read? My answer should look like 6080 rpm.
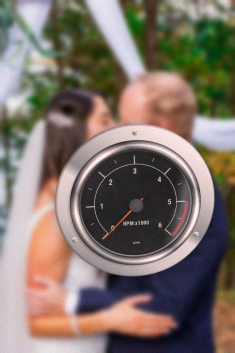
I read 0 rpm
